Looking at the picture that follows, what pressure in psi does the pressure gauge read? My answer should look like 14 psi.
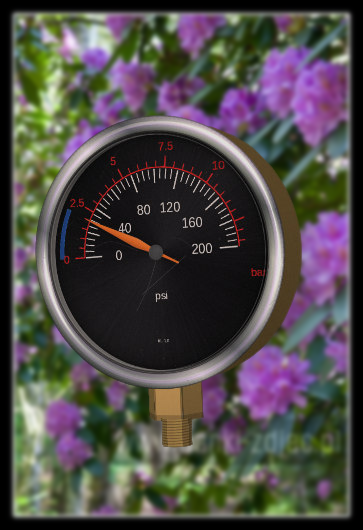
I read 30 psi
